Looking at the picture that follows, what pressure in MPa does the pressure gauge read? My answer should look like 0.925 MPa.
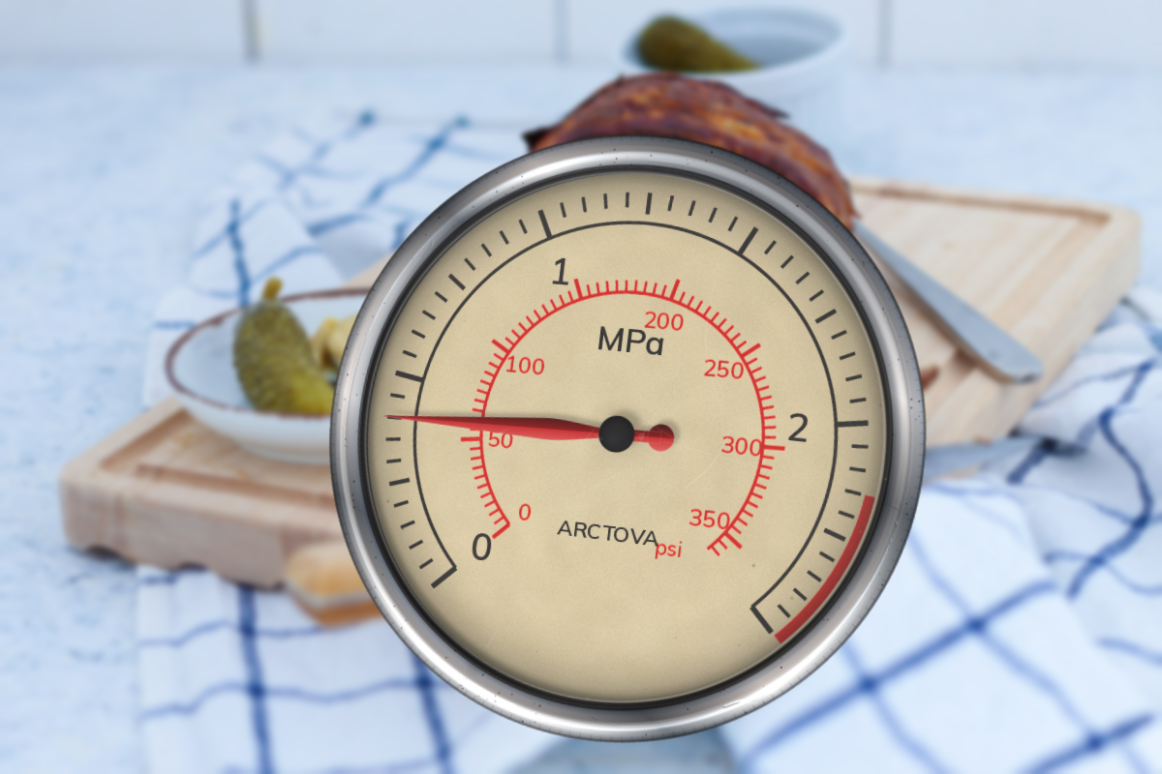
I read 0.4 MPa
